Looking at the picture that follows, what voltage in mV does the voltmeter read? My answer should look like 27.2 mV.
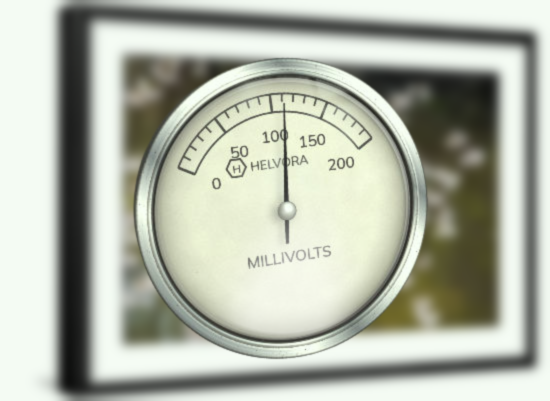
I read 110 mV
